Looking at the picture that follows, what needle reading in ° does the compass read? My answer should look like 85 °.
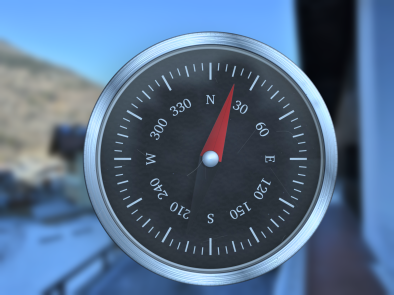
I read 17.5 °
